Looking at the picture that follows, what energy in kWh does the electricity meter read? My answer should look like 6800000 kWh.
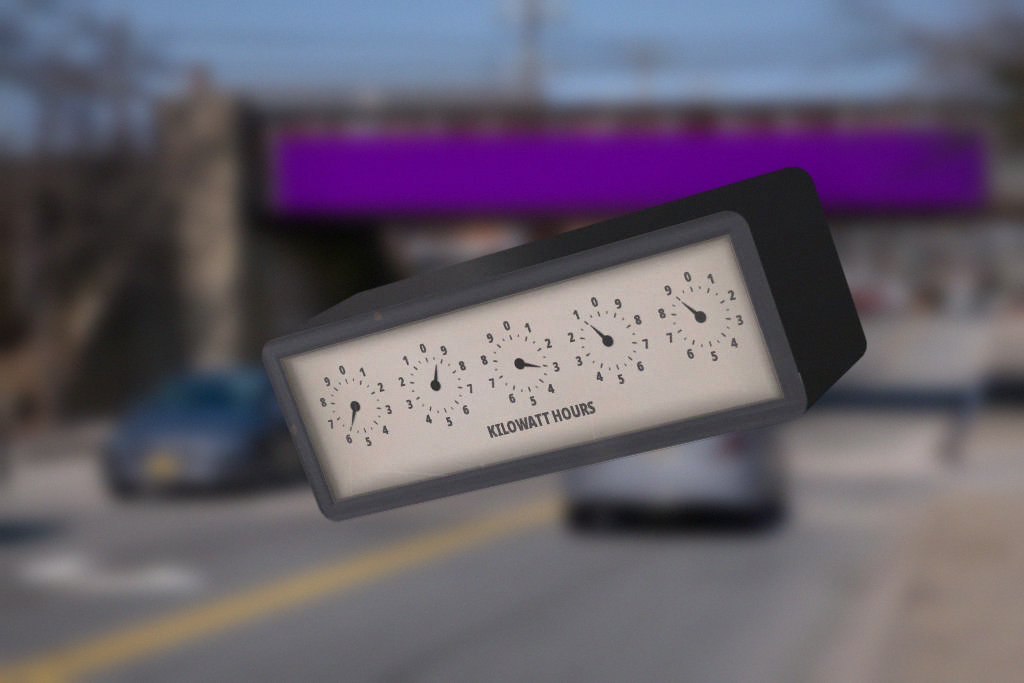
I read 59309 kWh
